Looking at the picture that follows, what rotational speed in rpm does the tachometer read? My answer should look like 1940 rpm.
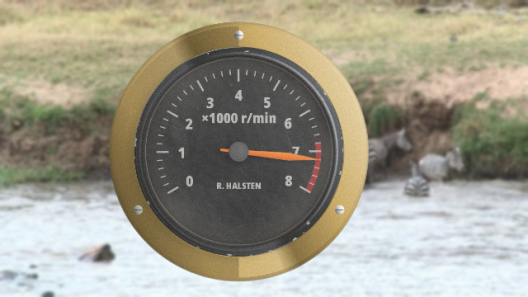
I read 7200 rpm
